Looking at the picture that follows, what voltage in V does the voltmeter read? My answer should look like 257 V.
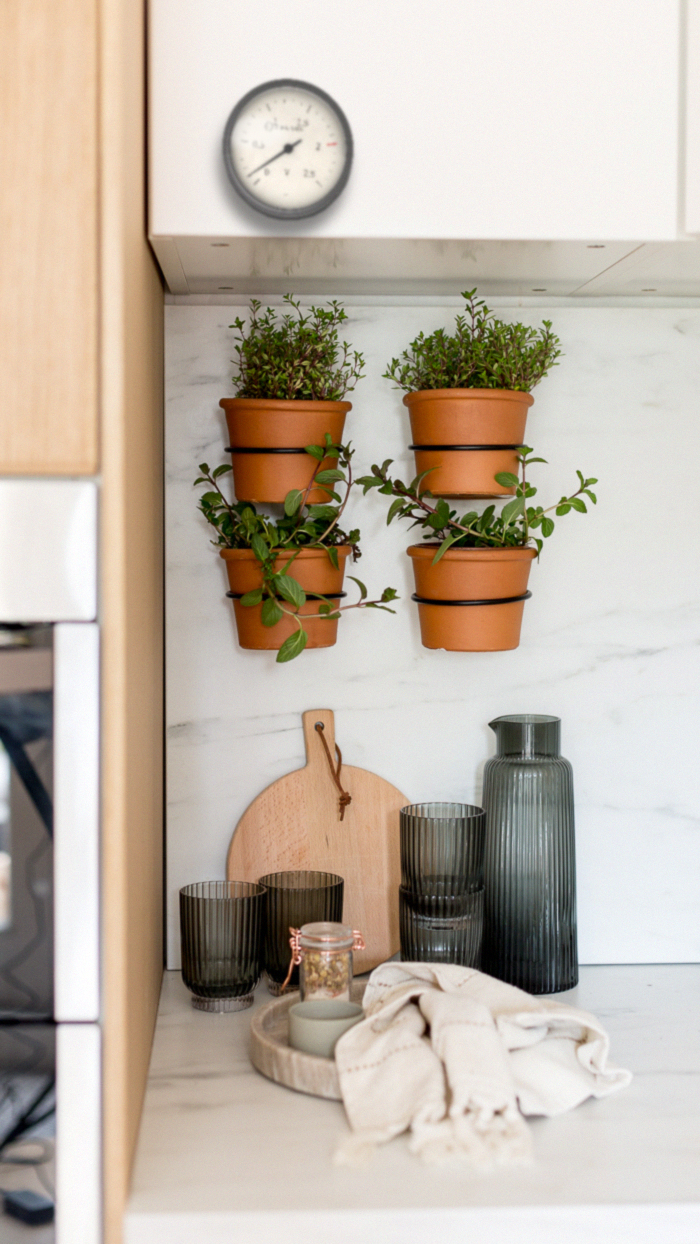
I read 0.1 V
